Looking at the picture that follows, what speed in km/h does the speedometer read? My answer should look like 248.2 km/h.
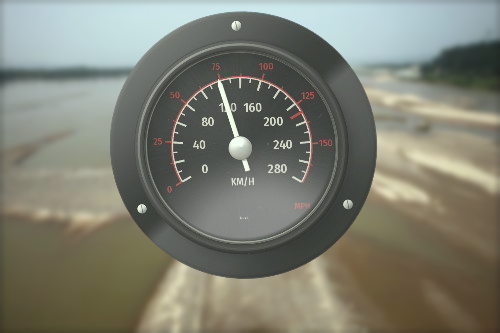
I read 120 km/h
